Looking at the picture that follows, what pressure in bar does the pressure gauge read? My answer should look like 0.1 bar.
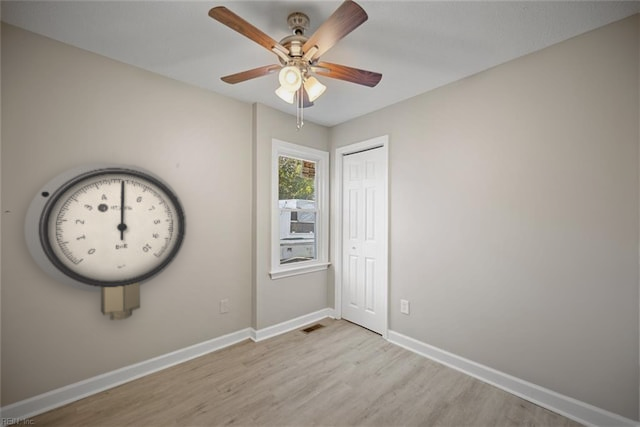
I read 5 bar
